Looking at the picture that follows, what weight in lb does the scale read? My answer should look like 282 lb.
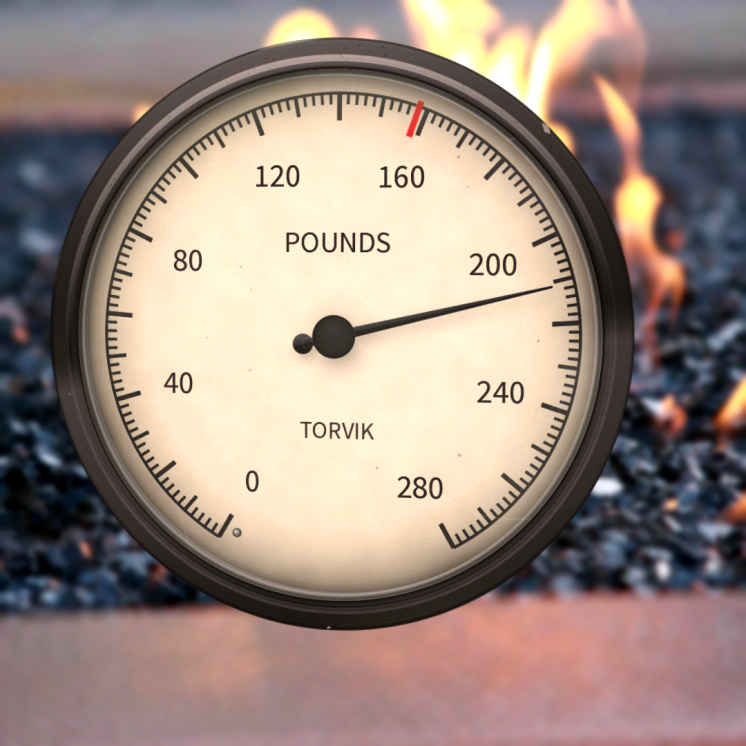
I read 211 lb
